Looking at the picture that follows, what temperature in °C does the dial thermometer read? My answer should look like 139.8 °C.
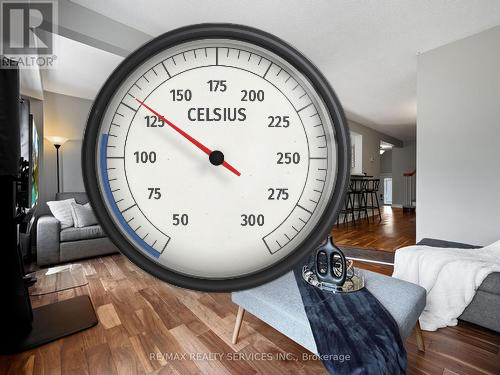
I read 130 °C
